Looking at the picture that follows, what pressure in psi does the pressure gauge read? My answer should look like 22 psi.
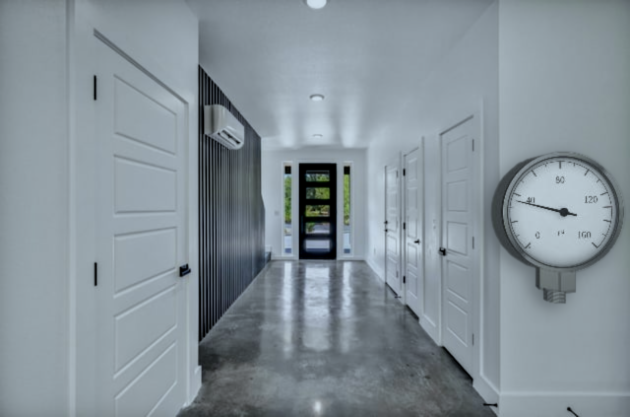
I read 35 psi
